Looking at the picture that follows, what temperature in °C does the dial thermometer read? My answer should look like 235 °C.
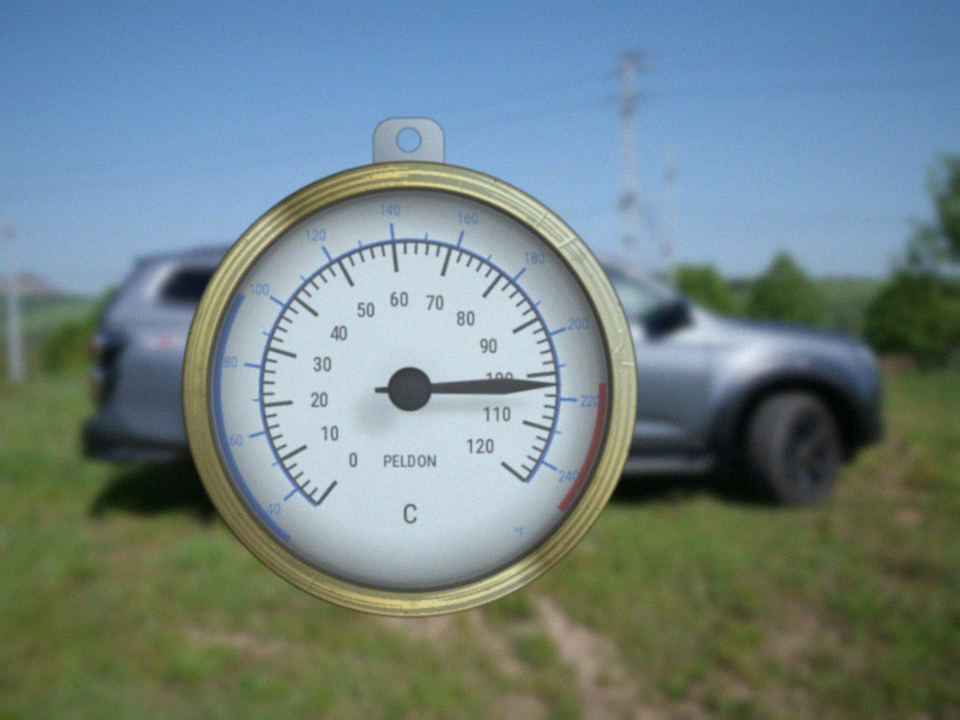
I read 102 °C
